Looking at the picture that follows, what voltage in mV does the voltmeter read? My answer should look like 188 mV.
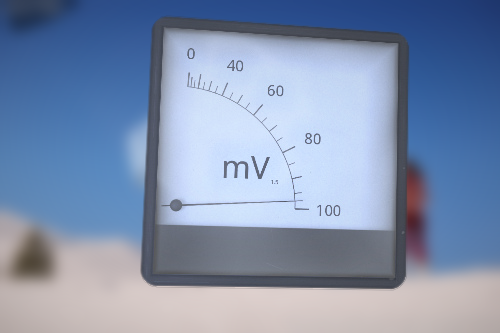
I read 97.5 mV
